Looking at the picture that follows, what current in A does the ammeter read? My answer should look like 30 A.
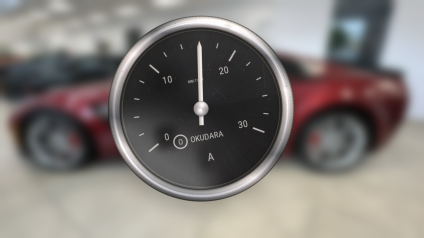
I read 16 A
